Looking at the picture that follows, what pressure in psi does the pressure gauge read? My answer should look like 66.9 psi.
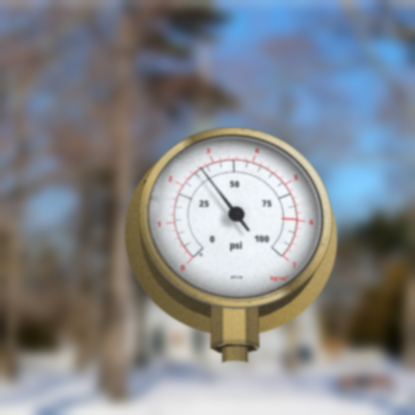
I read 37.5 psi
